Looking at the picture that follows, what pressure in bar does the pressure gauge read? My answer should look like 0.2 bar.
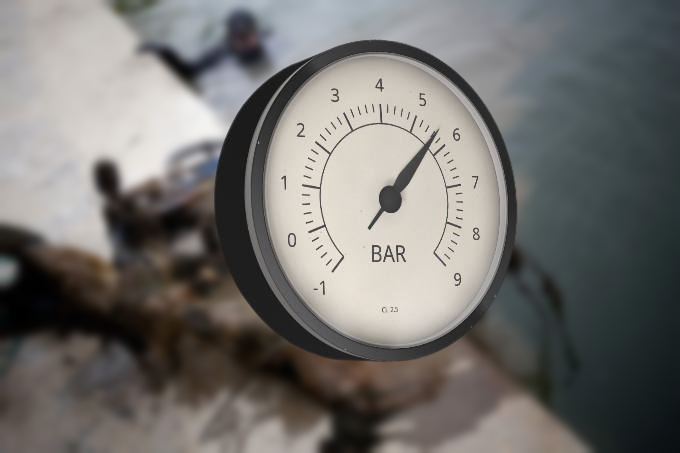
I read 5.6 bar
